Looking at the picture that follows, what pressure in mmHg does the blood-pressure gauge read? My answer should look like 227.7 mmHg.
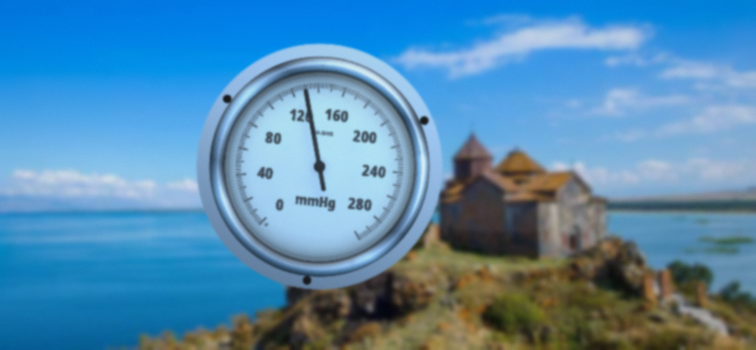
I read 130 mmHg
